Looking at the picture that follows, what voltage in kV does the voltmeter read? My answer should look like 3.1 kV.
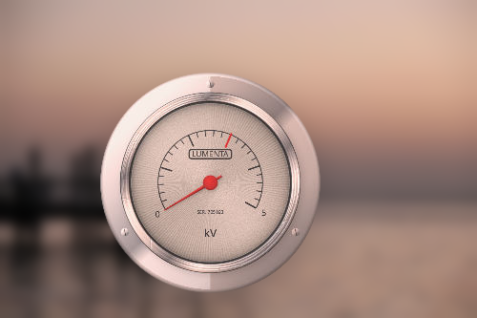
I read 0 kV
